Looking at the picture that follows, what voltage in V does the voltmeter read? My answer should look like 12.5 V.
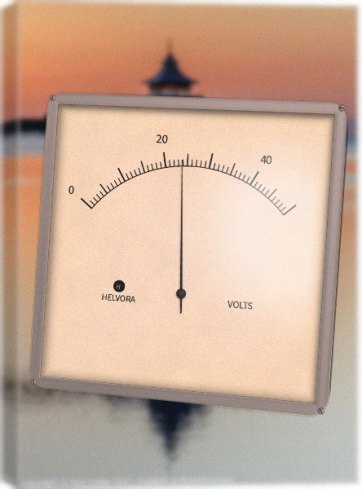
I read 24 V
